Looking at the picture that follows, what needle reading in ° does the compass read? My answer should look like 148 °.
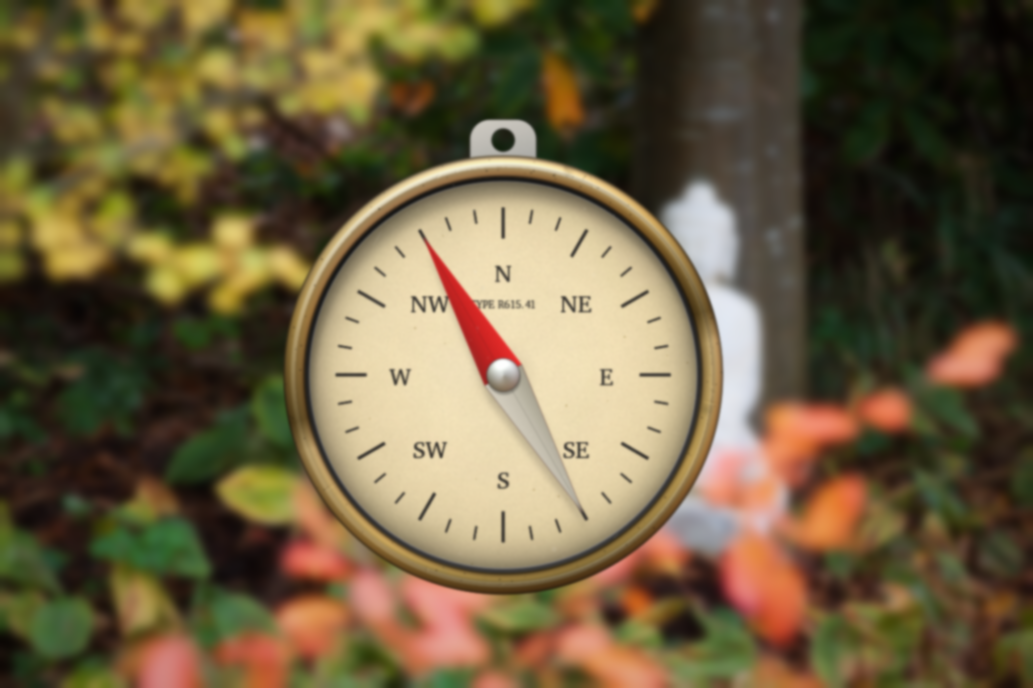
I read 330 °
